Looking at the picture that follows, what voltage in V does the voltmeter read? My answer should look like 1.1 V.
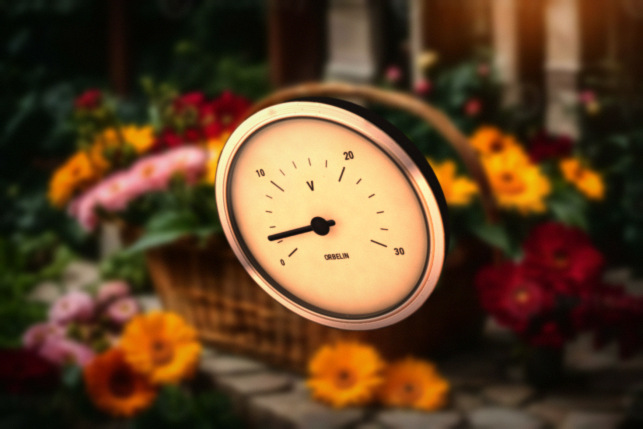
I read 3 V
